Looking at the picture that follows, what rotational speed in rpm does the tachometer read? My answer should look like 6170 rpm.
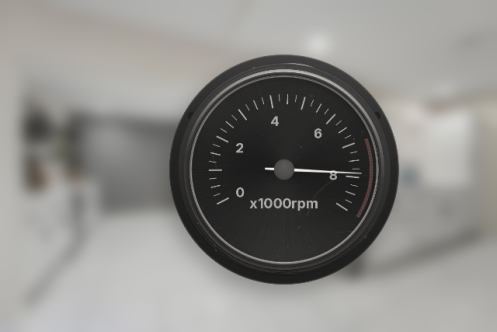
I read 7875 rpm
